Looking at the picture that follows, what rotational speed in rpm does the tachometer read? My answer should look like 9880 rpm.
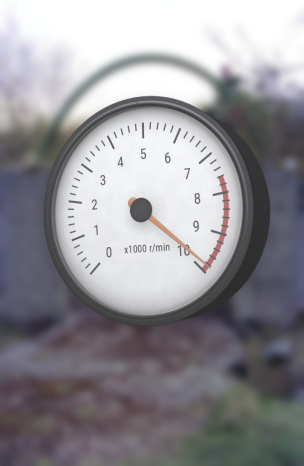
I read 9800 rpm
